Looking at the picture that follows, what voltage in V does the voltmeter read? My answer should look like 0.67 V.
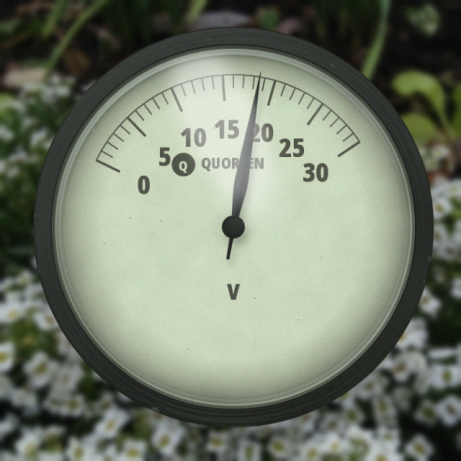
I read 18.5 V
